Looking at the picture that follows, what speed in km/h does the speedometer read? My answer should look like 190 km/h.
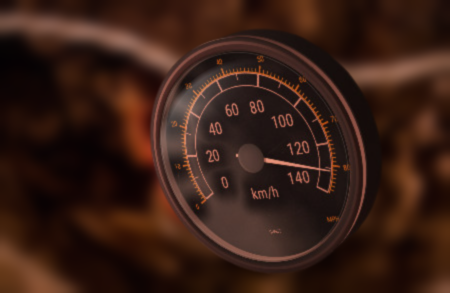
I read 130 km/h
